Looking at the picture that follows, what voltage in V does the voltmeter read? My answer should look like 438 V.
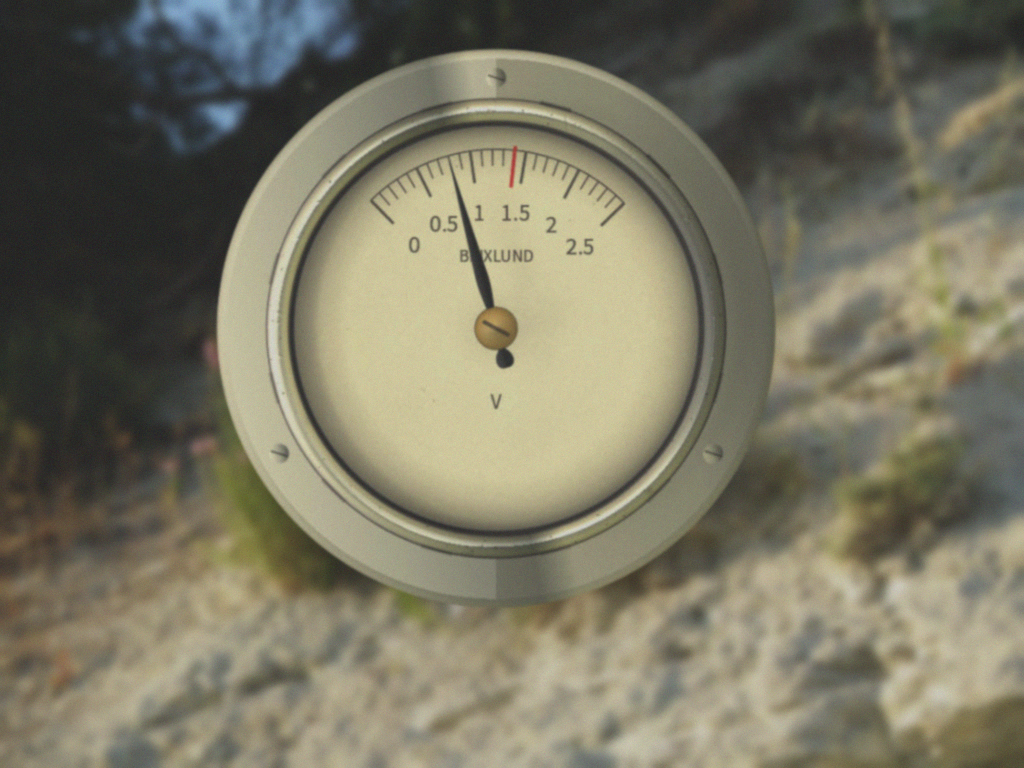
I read 0.8 V
